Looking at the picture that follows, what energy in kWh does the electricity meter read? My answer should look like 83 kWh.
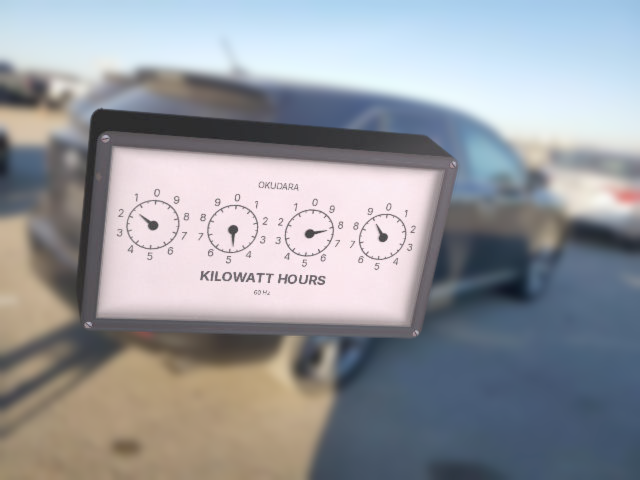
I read 1479 kWh
